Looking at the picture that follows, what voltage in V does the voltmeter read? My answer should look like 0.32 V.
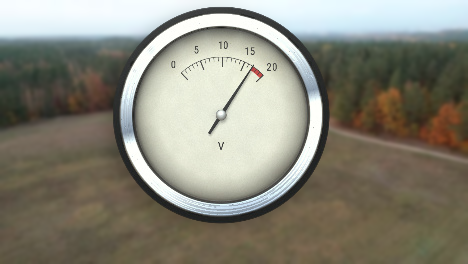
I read 17 V
